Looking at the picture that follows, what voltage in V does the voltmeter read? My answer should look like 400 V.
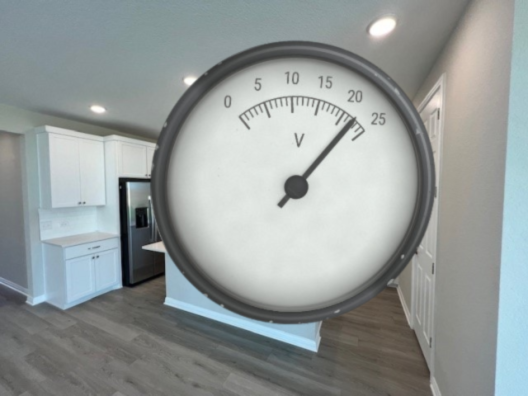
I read 22 V
